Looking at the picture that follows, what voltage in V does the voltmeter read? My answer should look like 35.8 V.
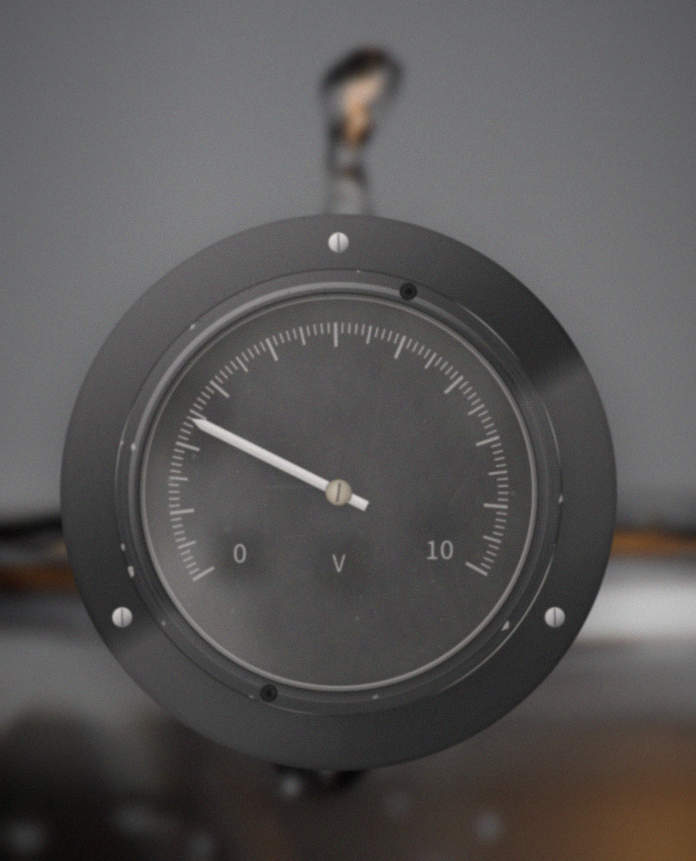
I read 2.4 V
